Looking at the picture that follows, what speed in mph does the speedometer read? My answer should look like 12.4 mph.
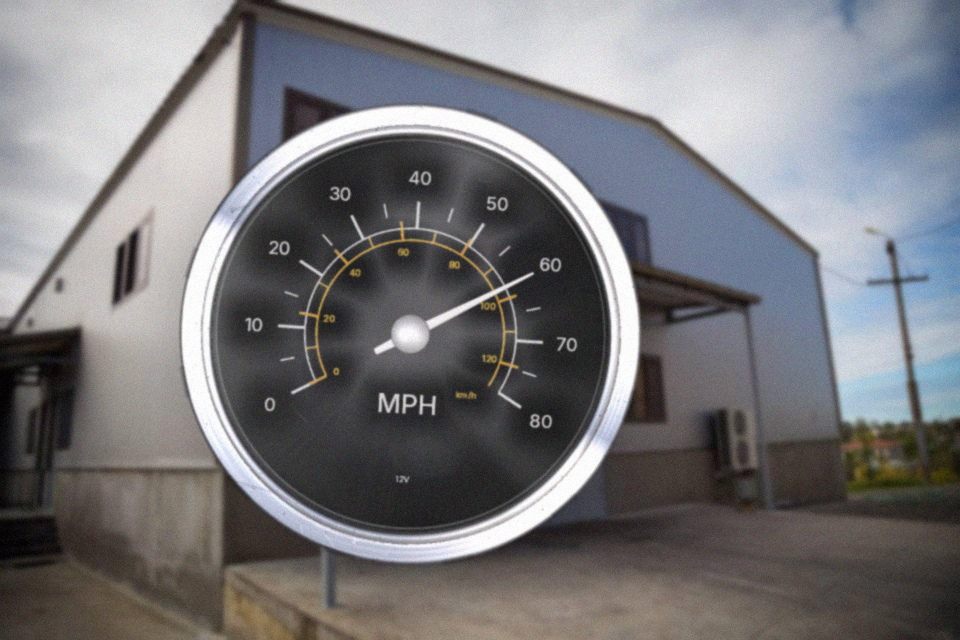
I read 60 mph
